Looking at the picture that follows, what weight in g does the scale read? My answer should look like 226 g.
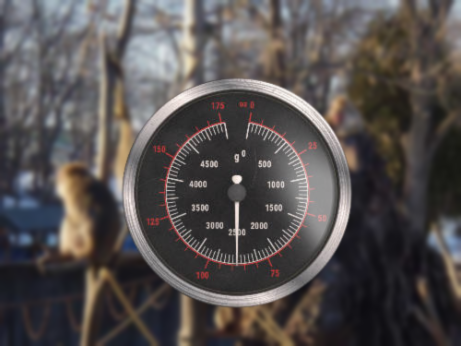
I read 2500 g
